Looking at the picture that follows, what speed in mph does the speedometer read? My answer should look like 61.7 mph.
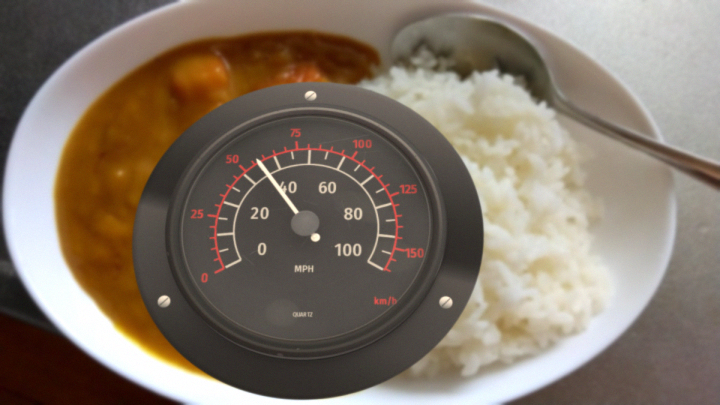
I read 35 mph
